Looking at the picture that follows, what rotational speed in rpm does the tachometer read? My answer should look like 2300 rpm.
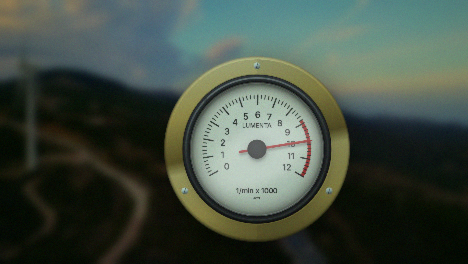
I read 10000 rpm
